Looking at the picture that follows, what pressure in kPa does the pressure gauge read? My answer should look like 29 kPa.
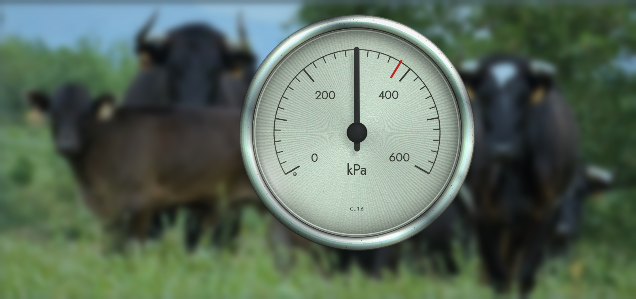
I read 300 kPa
